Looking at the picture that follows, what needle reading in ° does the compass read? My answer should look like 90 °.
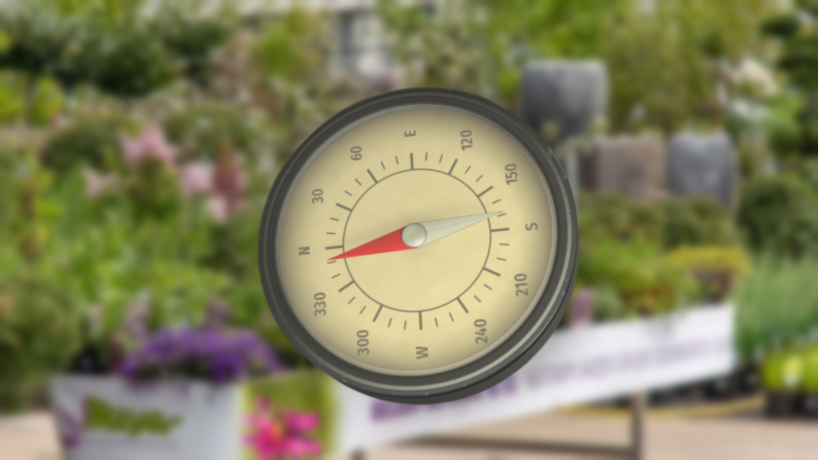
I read 350 °
